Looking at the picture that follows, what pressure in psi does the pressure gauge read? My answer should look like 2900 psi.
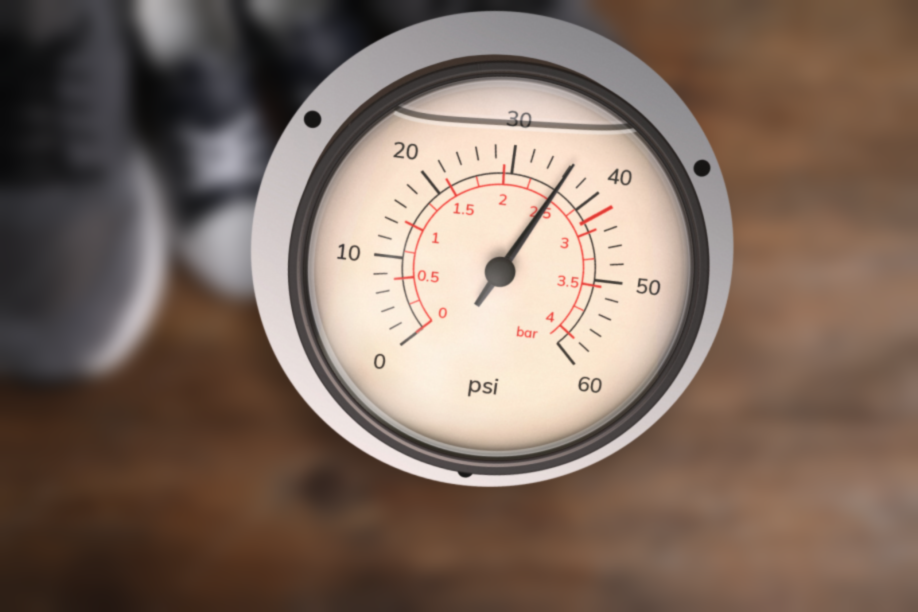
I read 36 psi
